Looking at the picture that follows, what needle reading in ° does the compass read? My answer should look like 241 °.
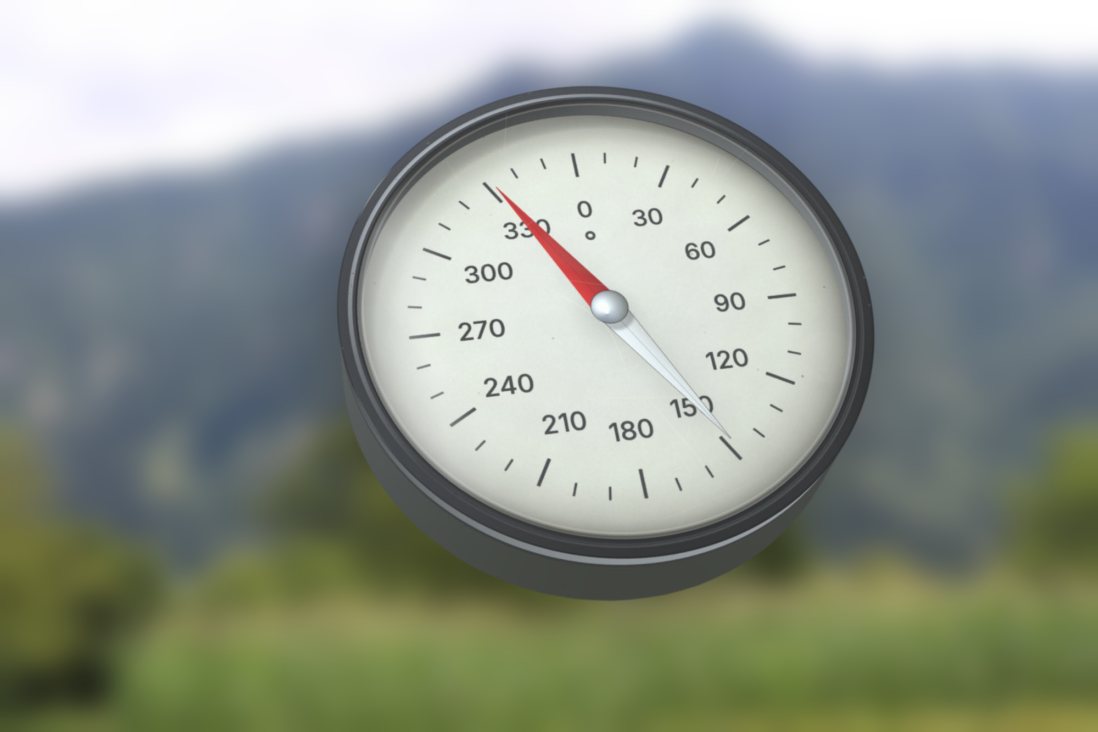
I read 330 °
